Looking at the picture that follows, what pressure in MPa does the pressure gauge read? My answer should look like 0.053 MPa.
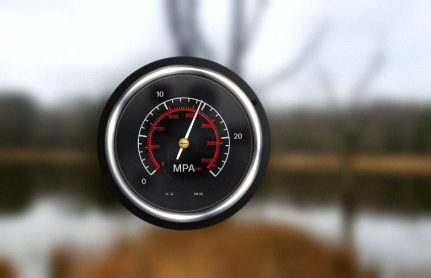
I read 14.5 MPa
